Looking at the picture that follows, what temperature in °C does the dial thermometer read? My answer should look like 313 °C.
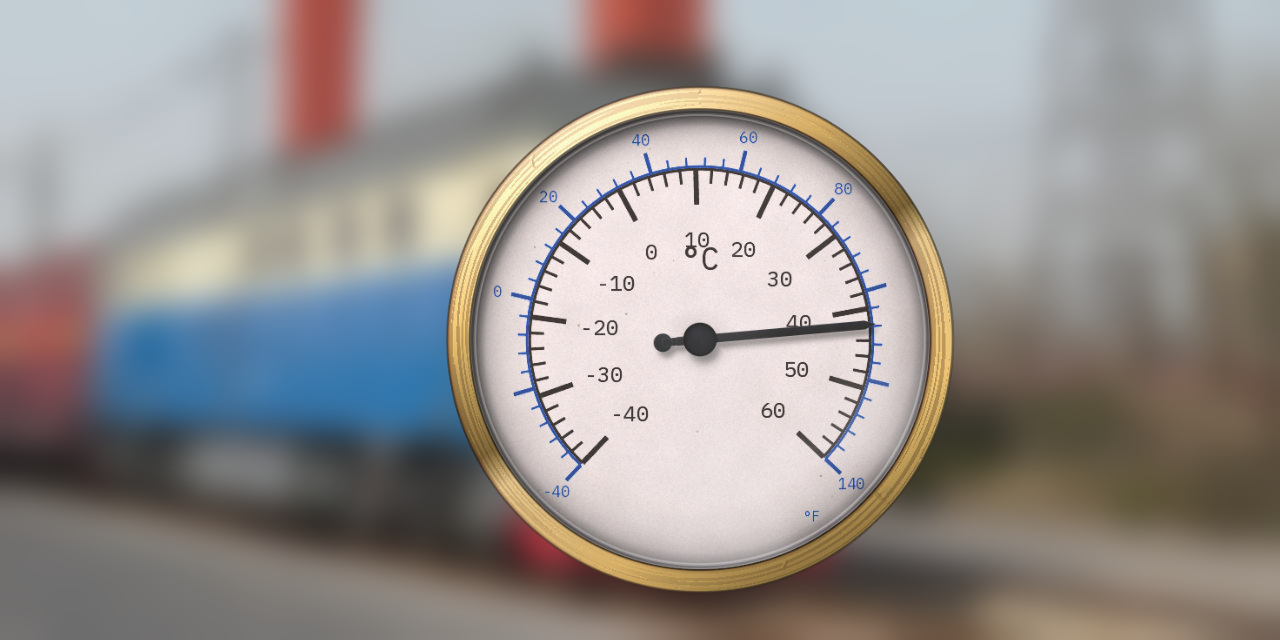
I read 42 °C
